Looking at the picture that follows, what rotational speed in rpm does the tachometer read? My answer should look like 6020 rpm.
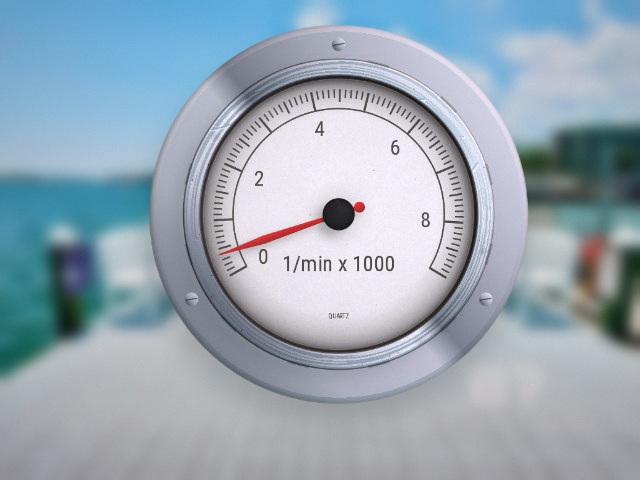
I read 400 rpm
